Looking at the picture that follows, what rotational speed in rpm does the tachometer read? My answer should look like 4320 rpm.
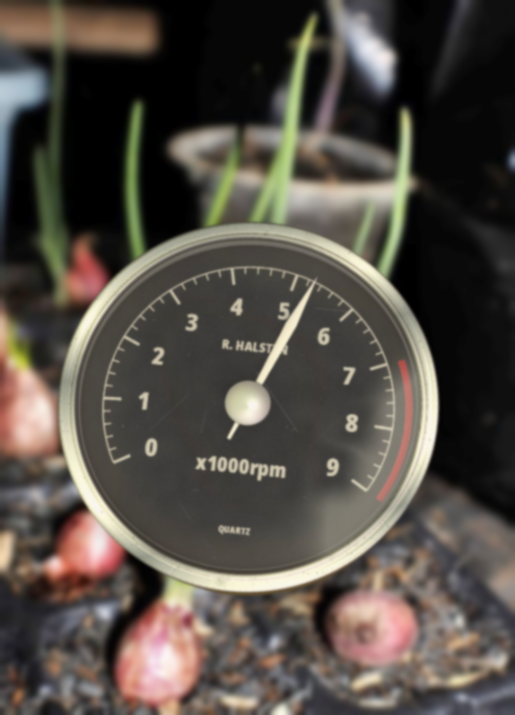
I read 5300 rpm
